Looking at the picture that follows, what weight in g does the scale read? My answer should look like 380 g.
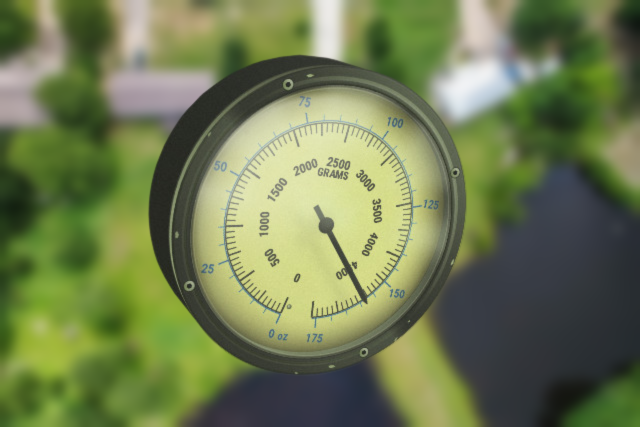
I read 4500 g
